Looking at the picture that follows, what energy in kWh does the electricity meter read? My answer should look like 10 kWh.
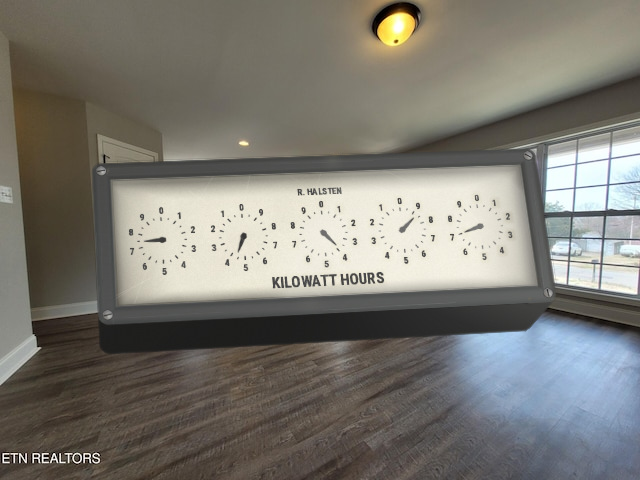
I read 74387 kWh
